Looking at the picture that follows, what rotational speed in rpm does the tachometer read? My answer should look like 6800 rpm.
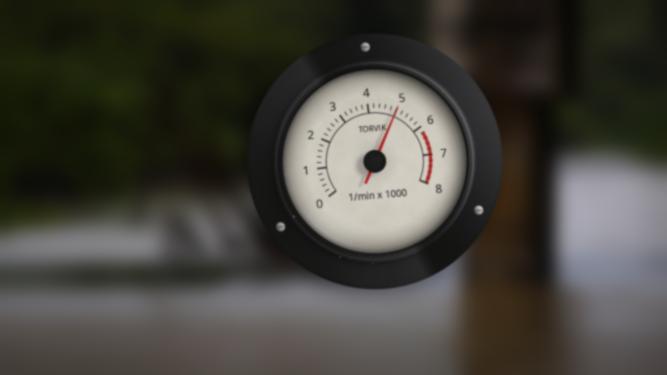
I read 5000 rpm
